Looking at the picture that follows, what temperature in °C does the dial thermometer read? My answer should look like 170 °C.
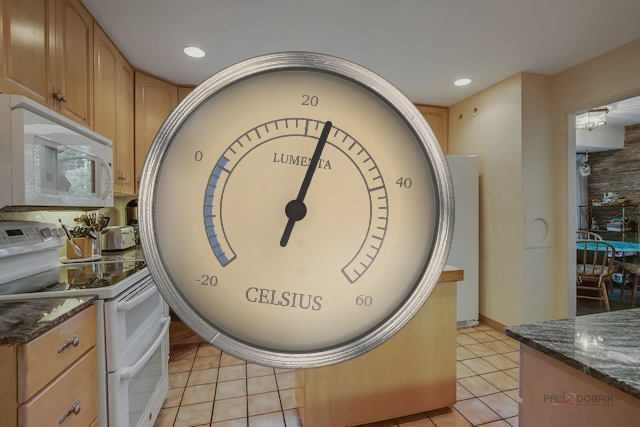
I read 24 °C
